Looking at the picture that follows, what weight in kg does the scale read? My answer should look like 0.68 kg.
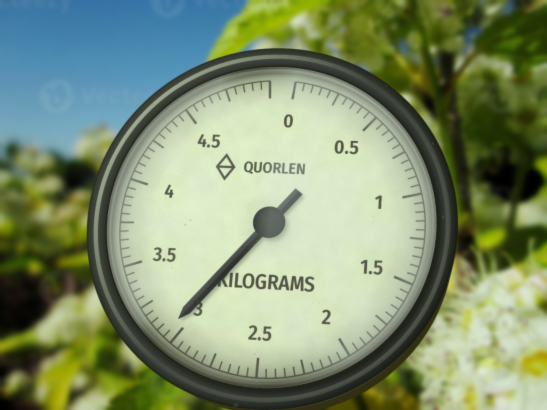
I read 3.05 kg
